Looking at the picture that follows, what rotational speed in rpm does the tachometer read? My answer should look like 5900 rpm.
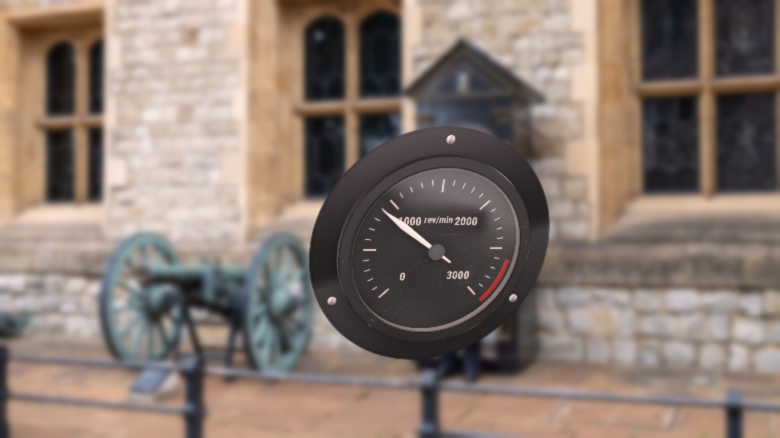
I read 900 rpm
